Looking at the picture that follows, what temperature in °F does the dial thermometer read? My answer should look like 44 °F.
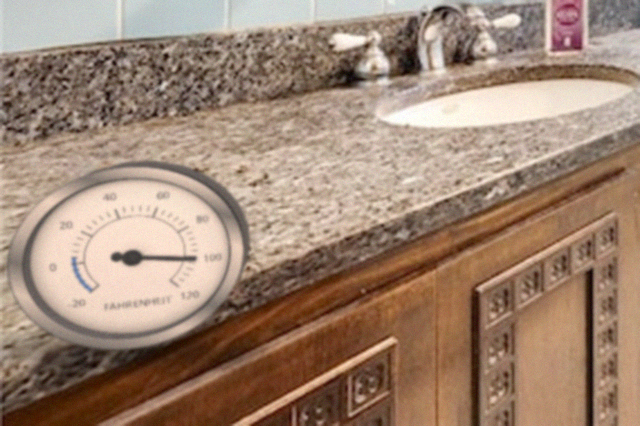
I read 100 °F
